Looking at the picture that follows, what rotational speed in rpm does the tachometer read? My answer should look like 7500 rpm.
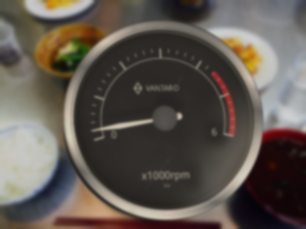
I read 200 rpm
